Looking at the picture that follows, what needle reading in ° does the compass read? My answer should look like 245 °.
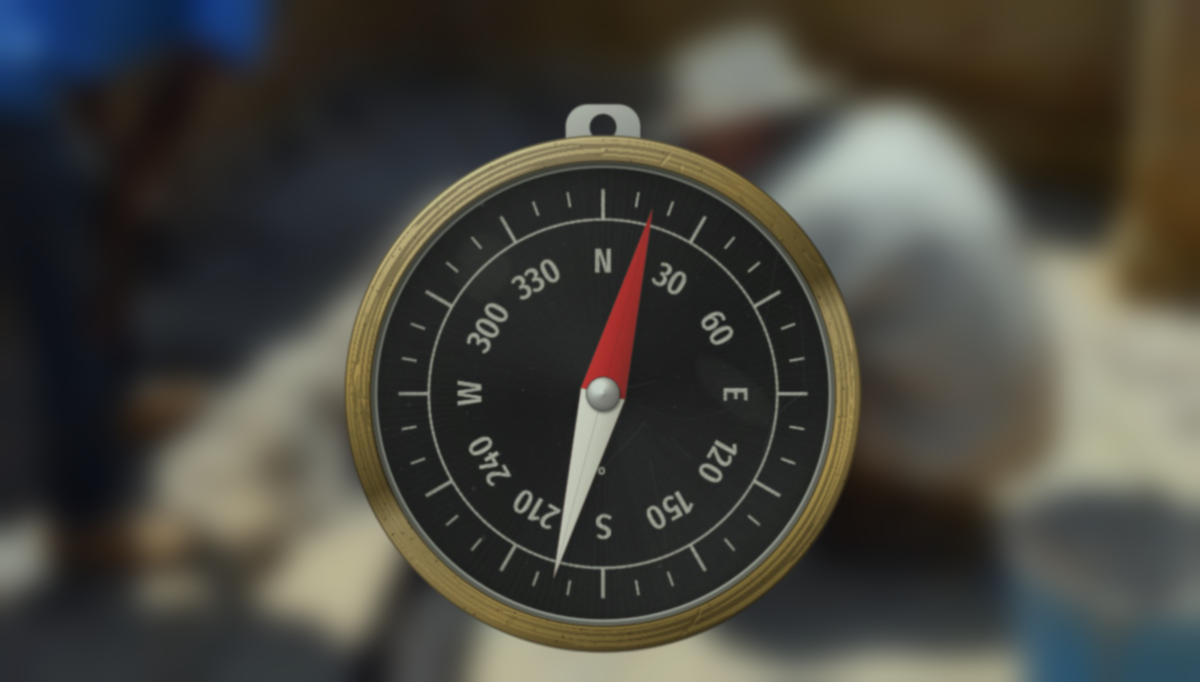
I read 15 °
